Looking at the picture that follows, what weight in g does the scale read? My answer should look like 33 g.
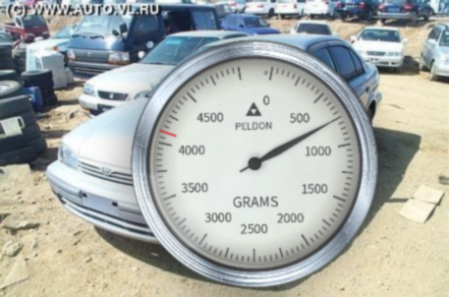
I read 750 g
